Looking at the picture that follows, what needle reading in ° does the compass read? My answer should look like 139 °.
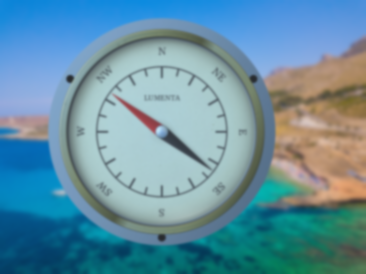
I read 307.5 °
